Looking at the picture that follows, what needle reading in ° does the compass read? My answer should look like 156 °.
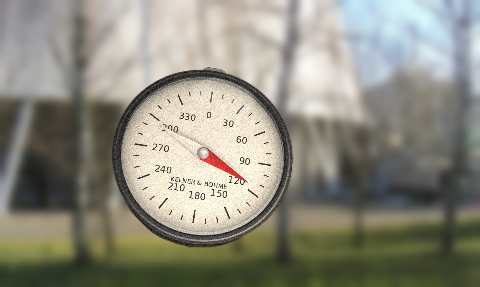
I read 115 °
